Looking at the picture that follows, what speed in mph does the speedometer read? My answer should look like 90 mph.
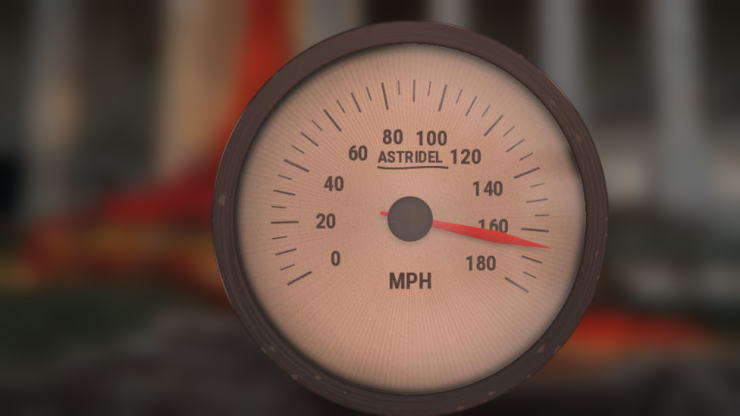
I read 165 mph
